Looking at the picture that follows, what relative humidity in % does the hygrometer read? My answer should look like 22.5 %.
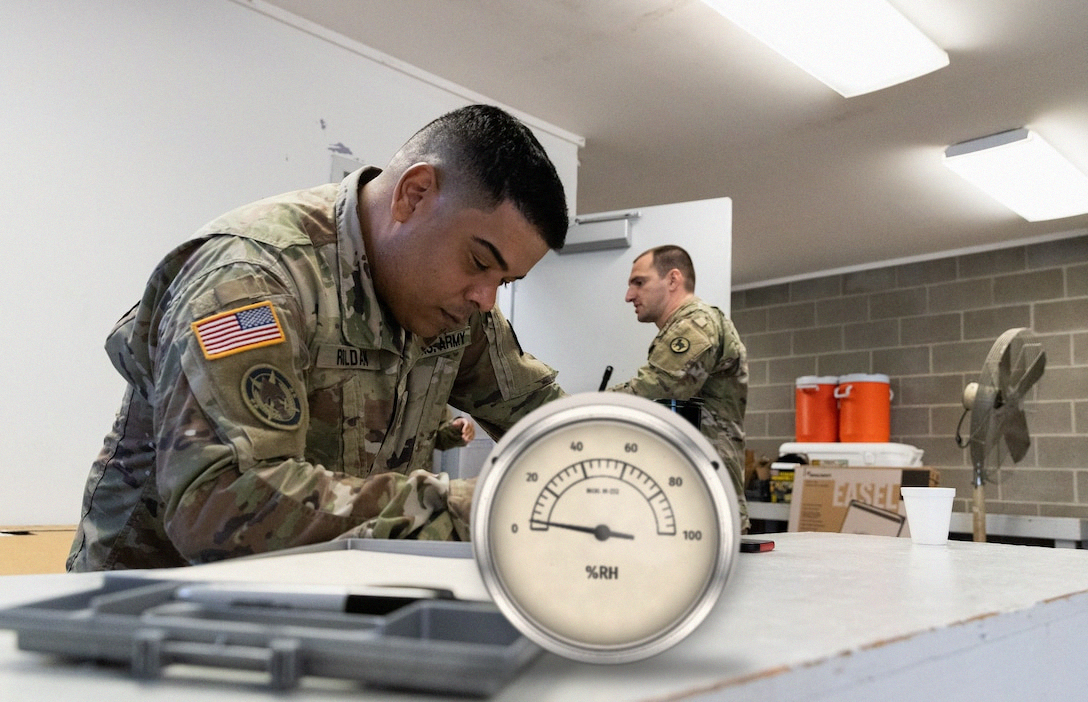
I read 4 %
